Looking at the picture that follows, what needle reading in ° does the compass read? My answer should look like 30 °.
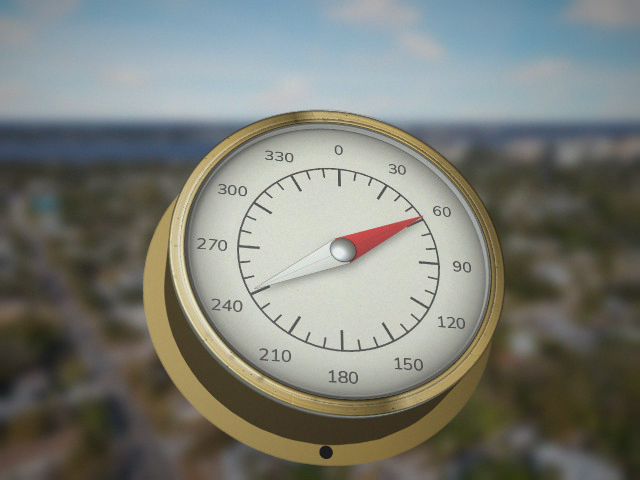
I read 60 °
